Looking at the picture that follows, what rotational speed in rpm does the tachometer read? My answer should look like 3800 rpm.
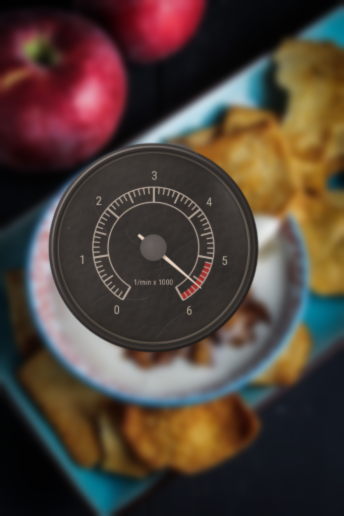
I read 5600 rpm
